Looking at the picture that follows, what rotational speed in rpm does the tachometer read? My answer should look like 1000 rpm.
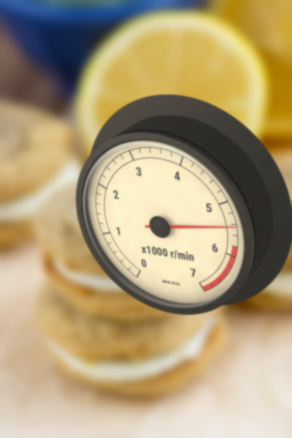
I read 5400 rpm
